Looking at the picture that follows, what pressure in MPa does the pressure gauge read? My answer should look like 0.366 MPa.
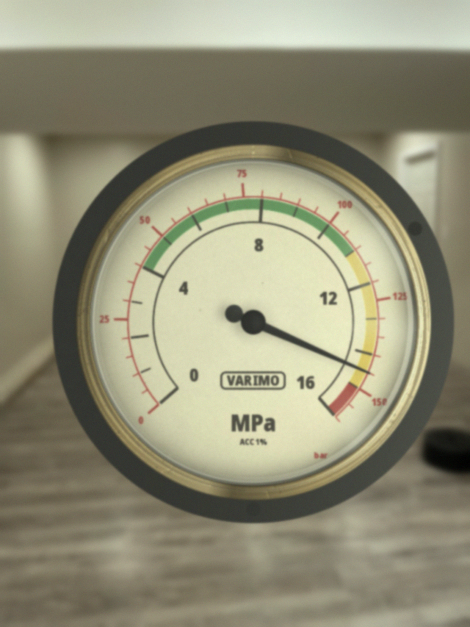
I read 14.5 MPa
